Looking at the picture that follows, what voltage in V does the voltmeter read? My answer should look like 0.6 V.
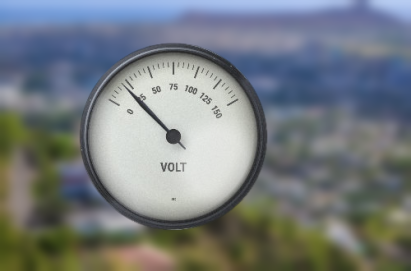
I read 20 V
